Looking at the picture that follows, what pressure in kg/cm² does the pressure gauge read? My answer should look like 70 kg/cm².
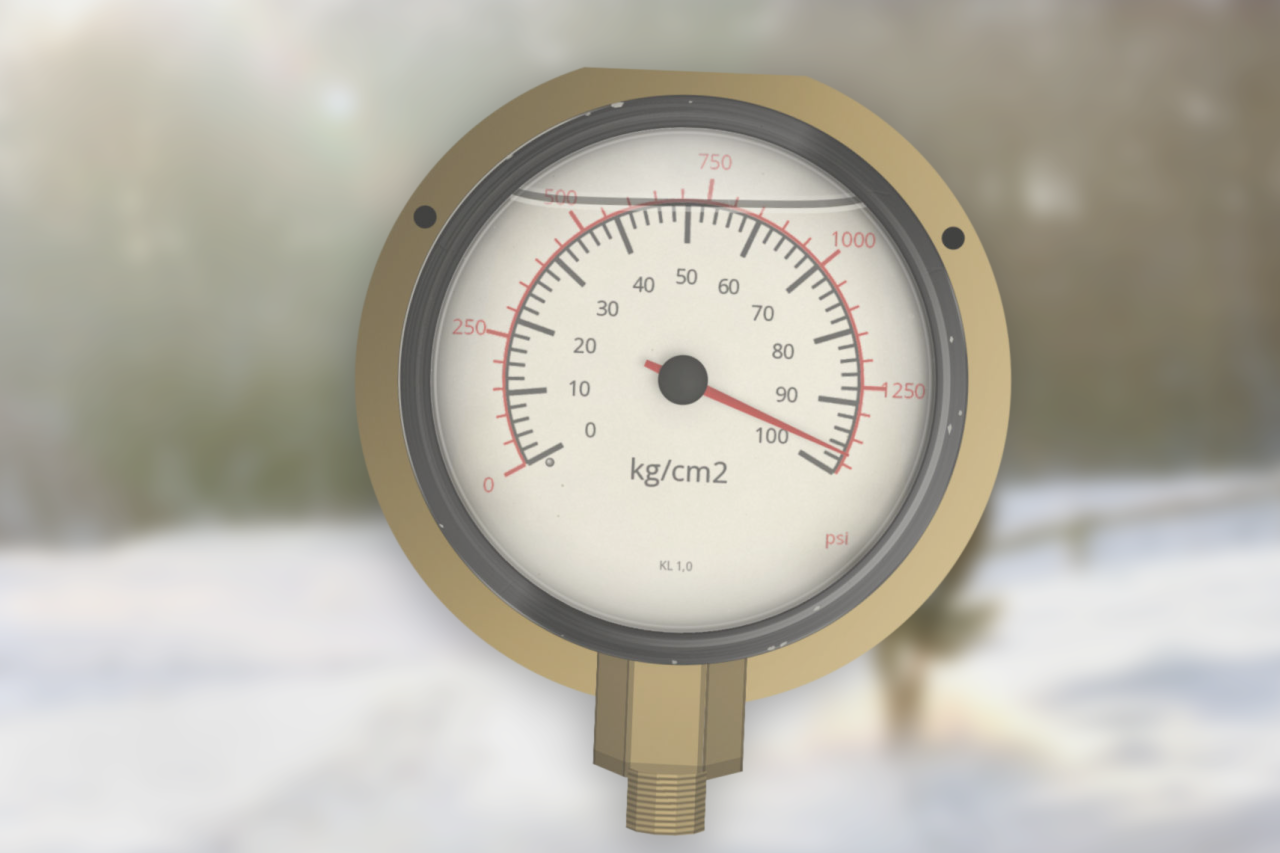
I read 97 kg/cm²
